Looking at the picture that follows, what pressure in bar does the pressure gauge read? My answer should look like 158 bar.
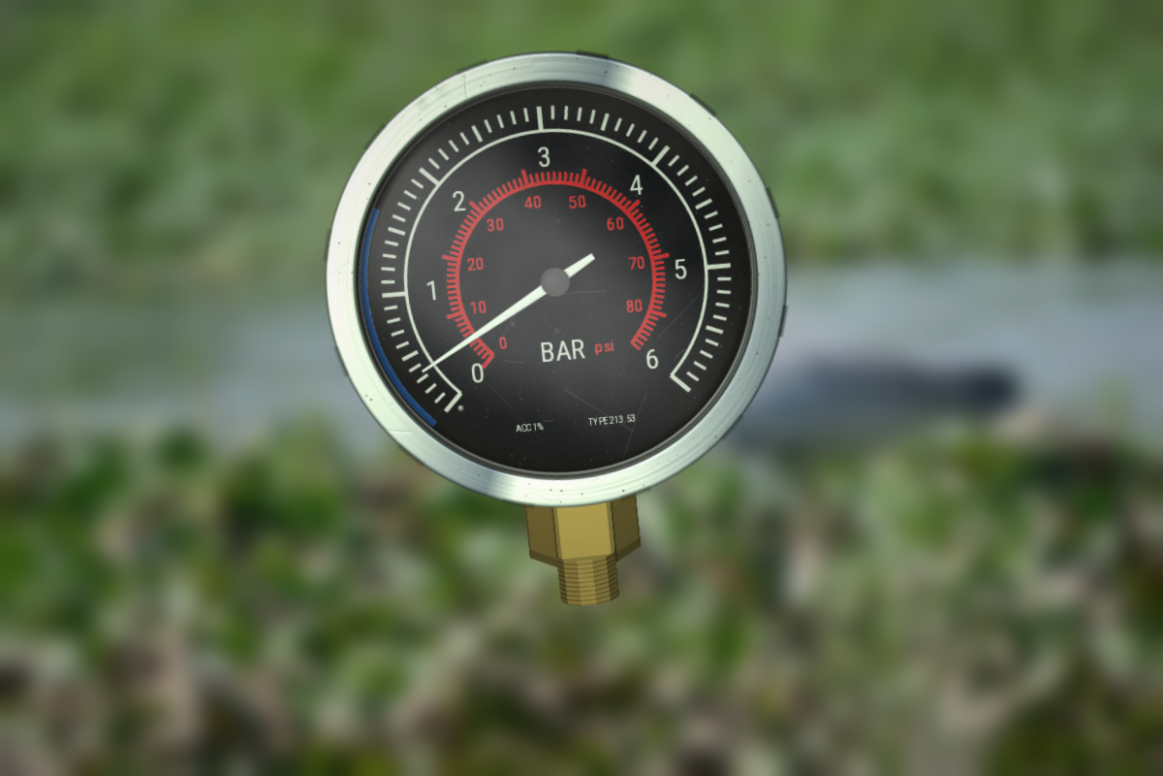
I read 0.35 bar
